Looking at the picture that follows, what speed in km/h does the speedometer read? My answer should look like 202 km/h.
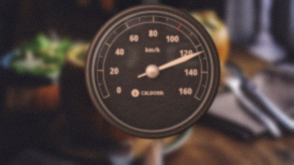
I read 125 km/h
